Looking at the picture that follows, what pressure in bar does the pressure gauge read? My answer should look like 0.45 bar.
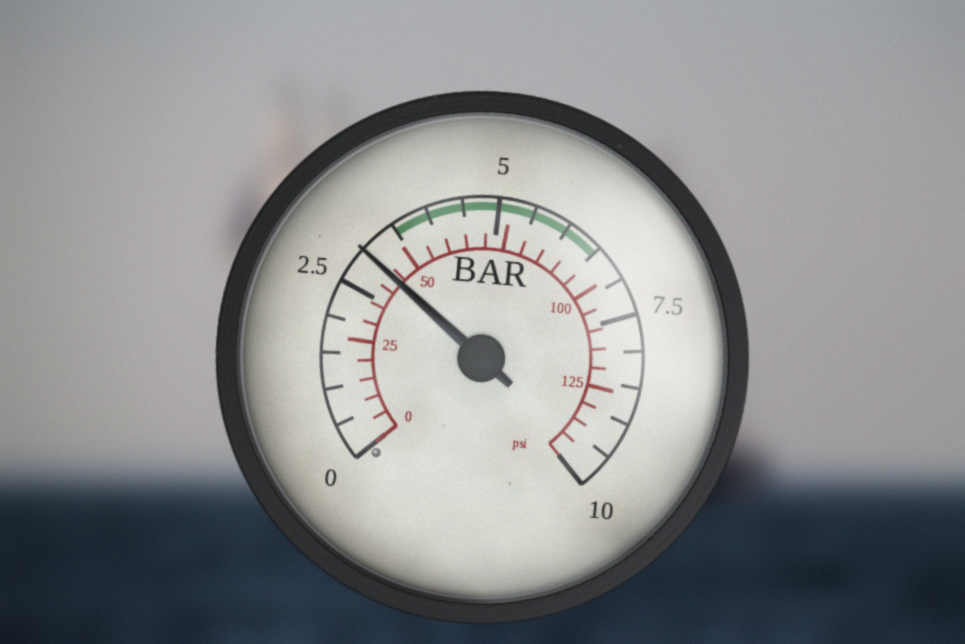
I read 3 bar
